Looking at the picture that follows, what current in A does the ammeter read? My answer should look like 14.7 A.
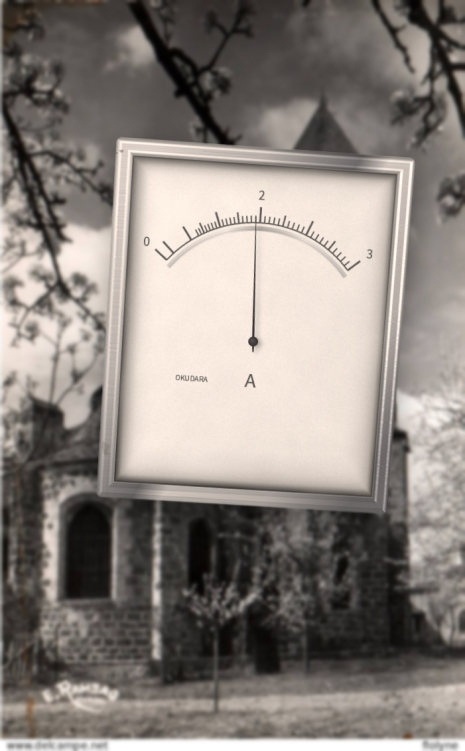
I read 1.95 A
